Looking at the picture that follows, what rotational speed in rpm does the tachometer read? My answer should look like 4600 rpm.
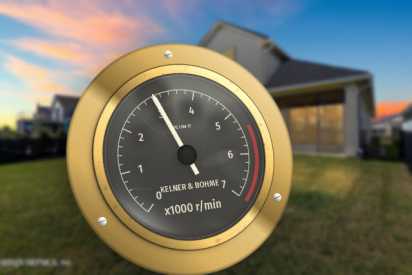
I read 3000 rpm
